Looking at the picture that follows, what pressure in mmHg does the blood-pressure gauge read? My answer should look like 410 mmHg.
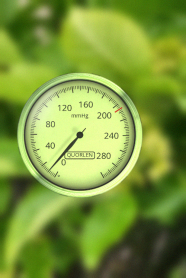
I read 10 mmHg
